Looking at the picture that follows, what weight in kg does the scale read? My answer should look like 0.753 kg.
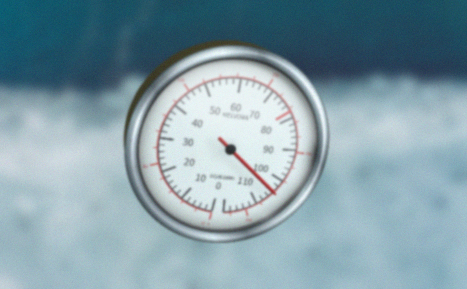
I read 104 kg
